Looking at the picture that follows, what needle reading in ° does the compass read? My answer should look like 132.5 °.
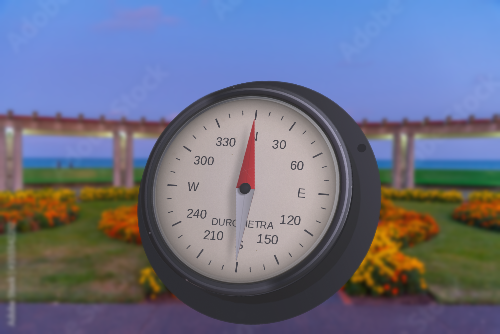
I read 0 °
